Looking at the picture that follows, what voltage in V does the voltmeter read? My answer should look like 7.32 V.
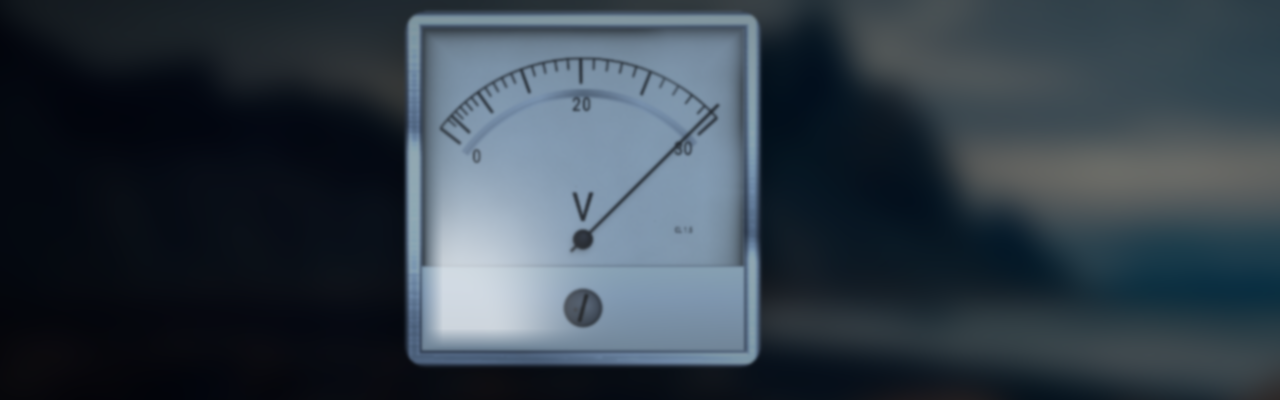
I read 29.5 V
